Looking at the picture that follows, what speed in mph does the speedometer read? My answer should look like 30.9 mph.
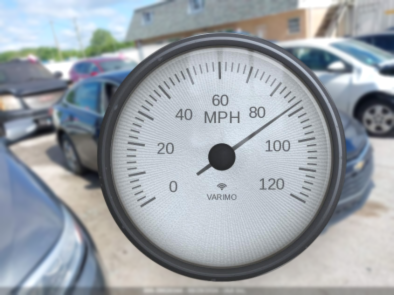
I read 88 mph
